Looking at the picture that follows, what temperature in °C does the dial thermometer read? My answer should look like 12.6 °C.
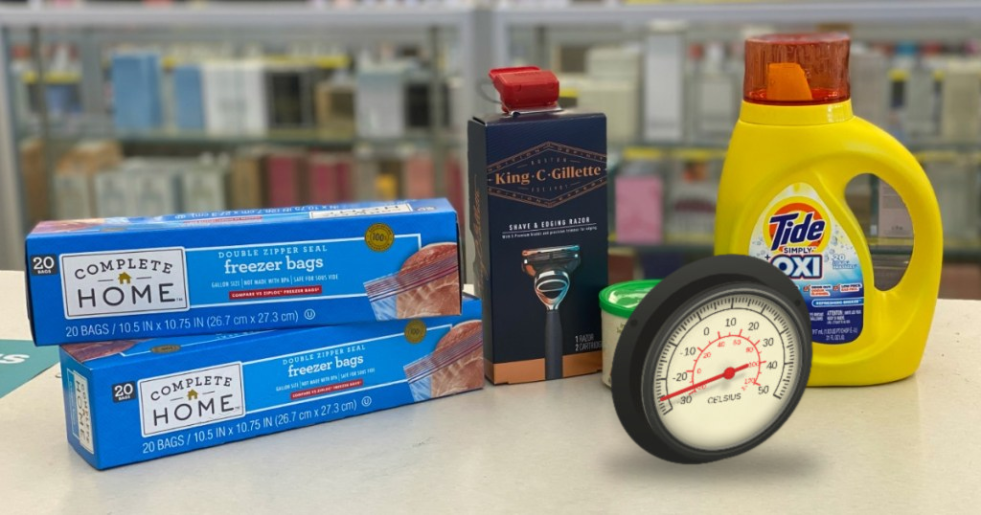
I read -25 °C
